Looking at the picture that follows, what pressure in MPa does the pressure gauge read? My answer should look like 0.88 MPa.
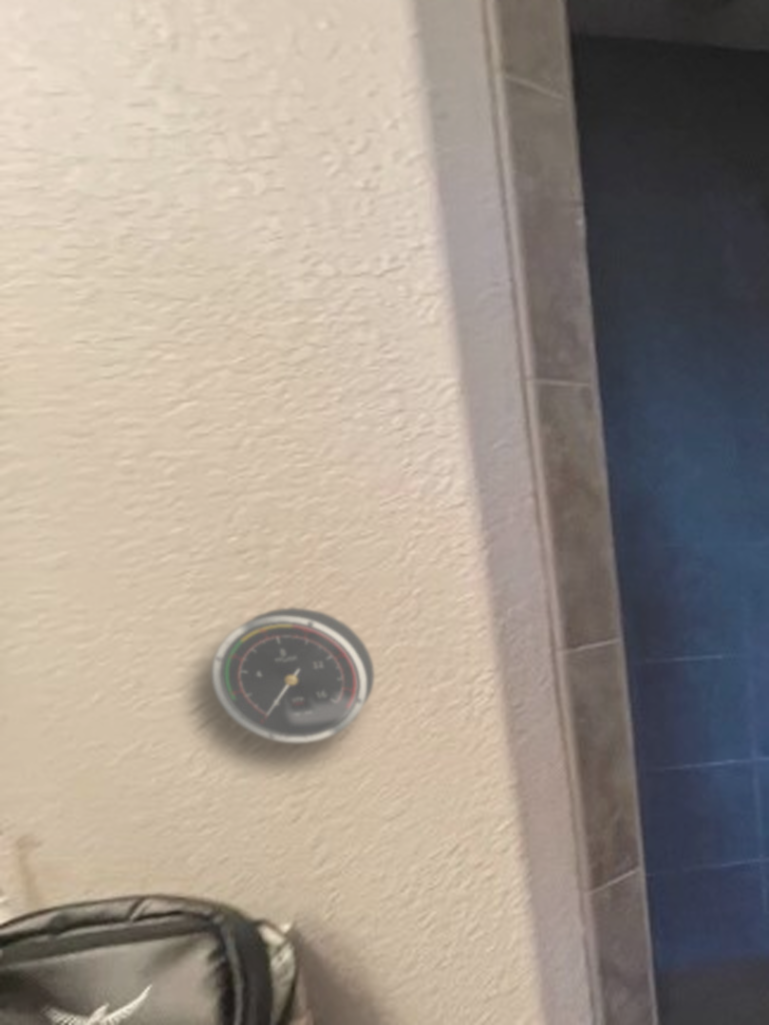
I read 0 MPa
